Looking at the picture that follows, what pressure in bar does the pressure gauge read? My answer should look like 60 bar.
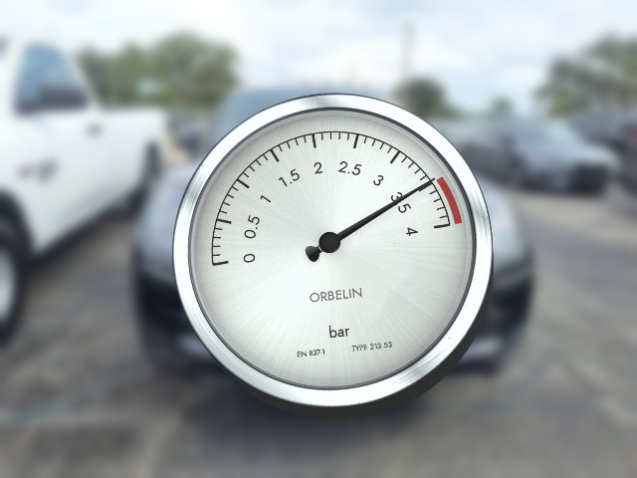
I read 3.5 bar
